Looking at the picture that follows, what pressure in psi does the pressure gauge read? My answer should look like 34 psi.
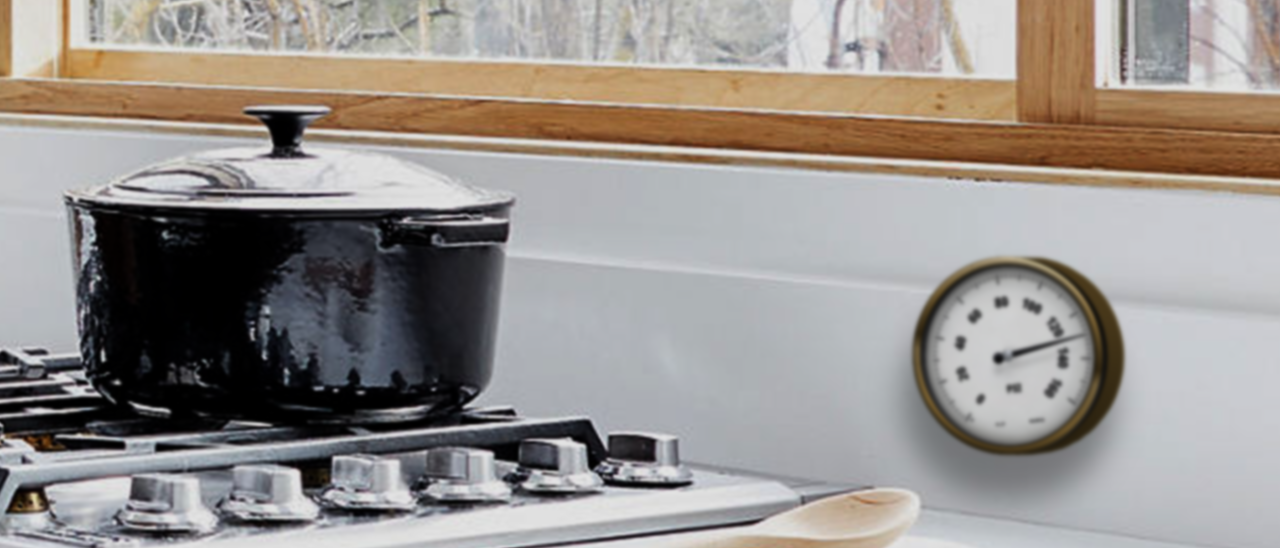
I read 130 psi
